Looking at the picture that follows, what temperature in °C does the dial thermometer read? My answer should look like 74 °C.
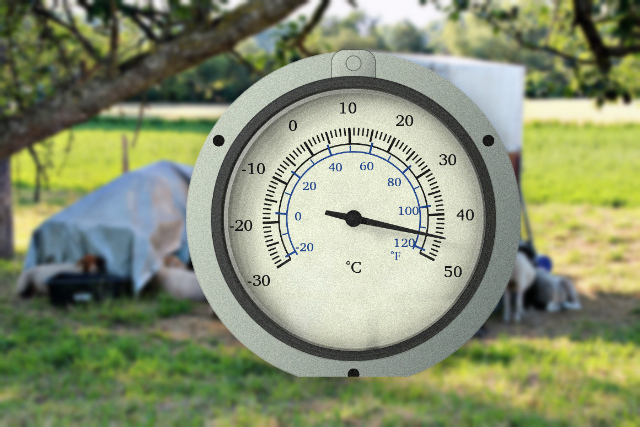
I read 45 °C
